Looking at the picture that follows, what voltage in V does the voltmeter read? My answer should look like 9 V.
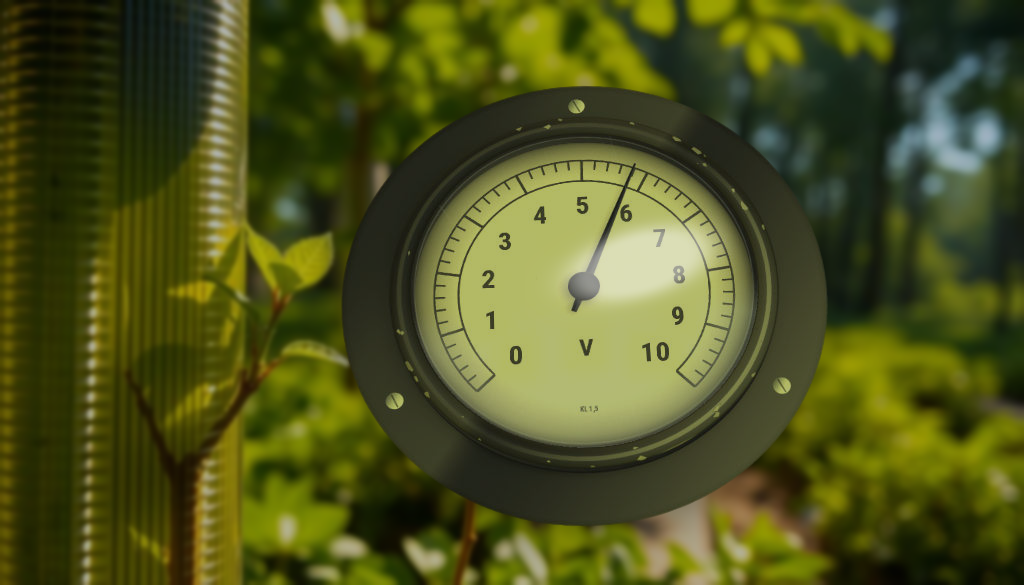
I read 5.8 V
